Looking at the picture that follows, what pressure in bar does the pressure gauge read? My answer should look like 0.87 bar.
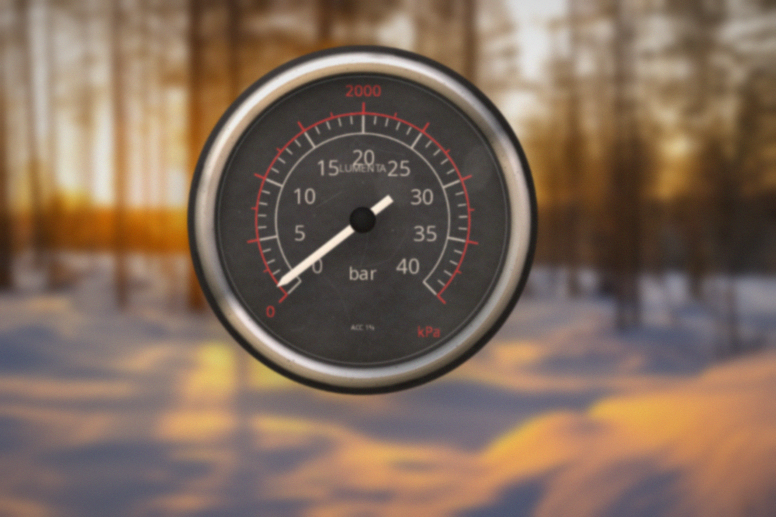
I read 1 bar
